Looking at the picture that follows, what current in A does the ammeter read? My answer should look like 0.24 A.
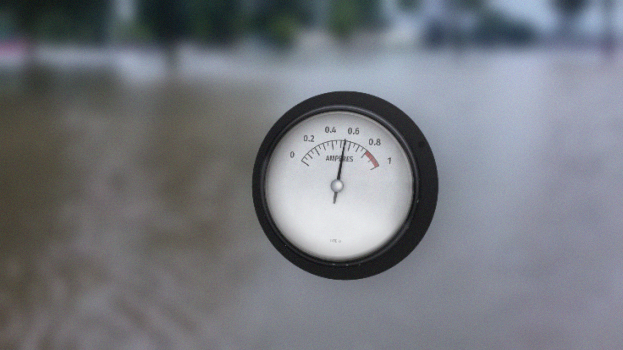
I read 0.55 A
